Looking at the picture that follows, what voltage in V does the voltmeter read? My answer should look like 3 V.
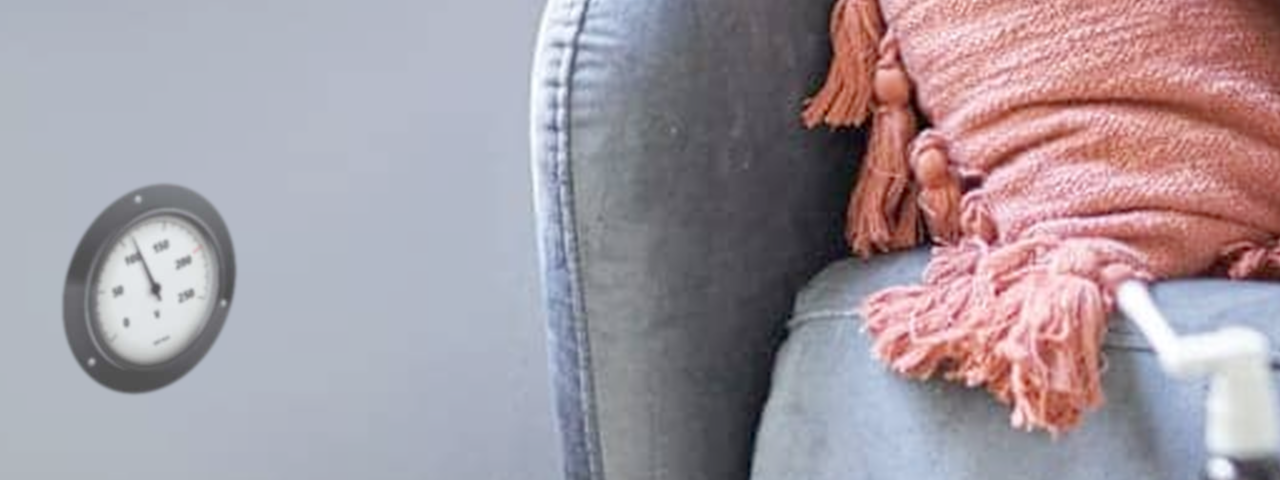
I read 110 V
